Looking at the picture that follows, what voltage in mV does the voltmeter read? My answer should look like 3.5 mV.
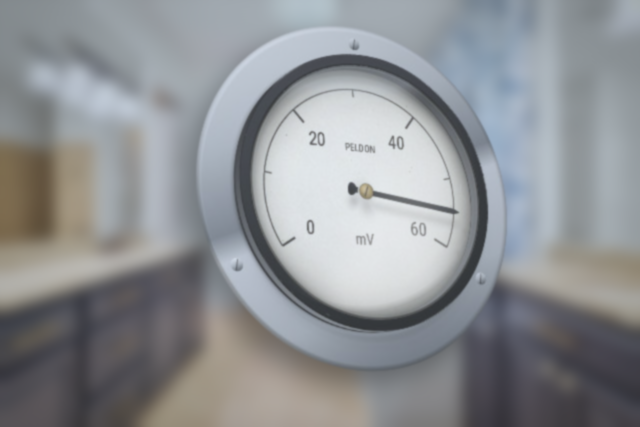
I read 55 mV
